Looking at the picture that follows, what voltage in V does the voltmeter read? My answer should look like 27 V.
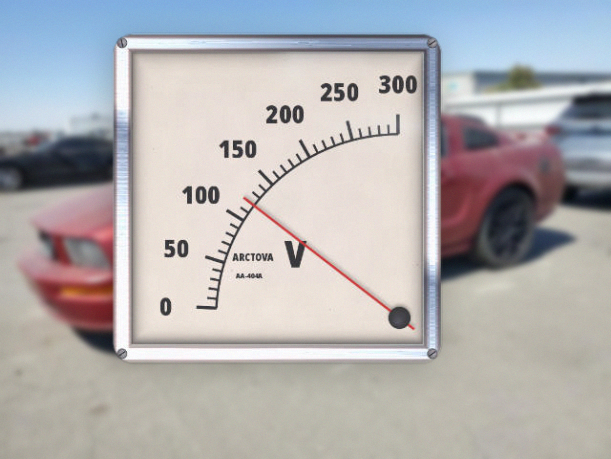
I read 120 V
